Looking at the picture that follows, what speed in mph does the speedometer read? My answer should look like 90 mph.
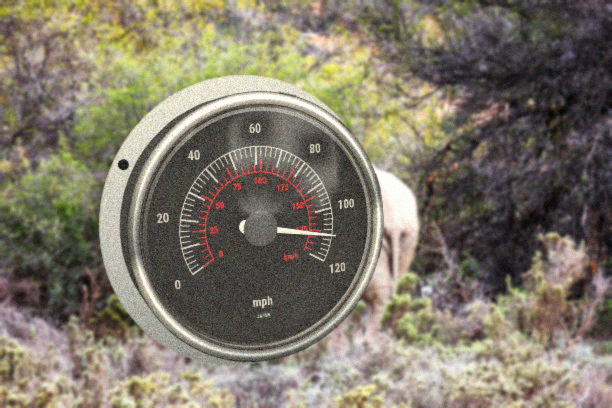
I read 110 mph
